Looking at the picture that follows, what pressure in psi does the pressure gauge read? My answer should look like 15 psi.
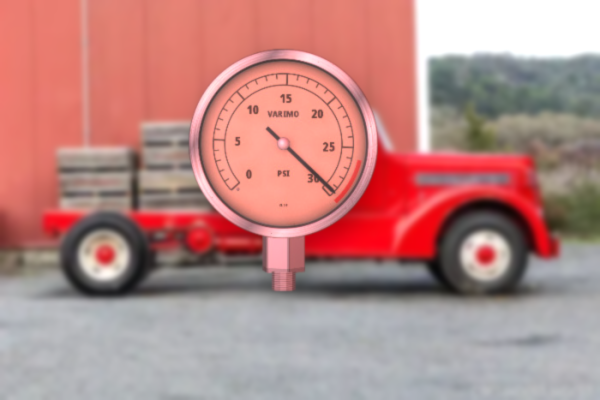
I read 29.5 psi
